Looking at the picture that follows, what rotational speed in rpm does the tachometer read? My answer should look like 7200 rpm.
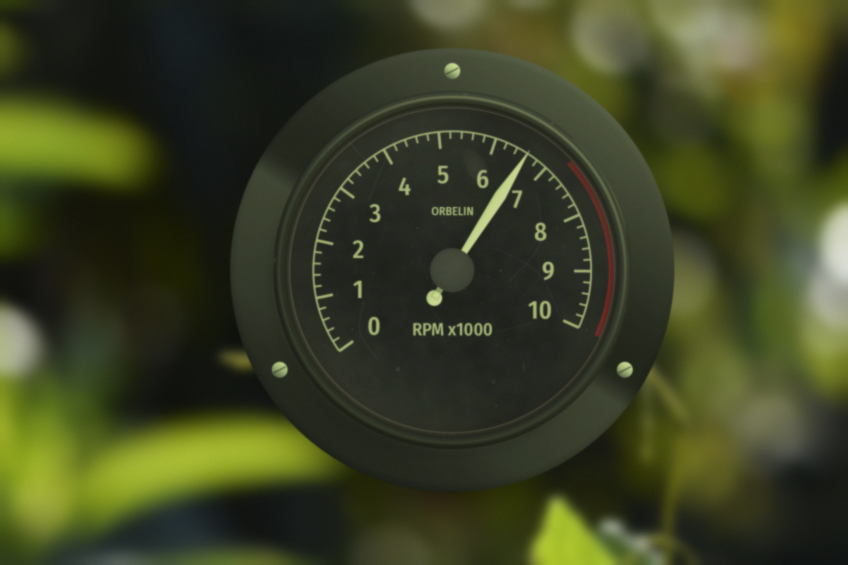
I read 6600 rpm
